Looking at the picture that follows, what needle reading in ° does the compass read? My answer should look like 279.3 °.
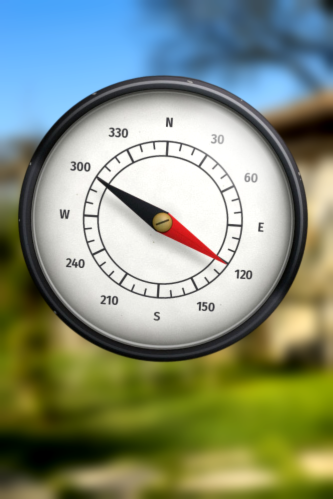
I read 120 °
